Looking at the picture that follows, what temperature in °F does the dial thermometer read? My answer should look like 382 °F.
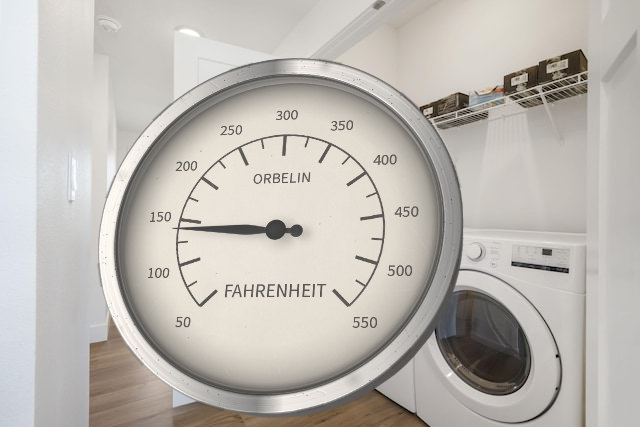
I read 137.5 °F
